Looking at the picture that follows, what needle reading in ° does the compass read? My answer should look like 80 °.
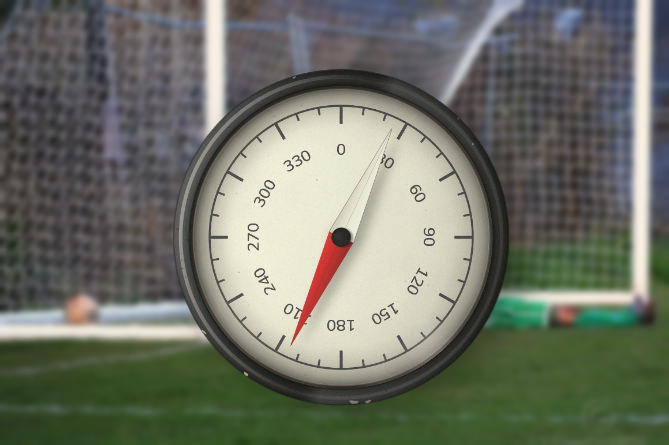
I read 205 °
